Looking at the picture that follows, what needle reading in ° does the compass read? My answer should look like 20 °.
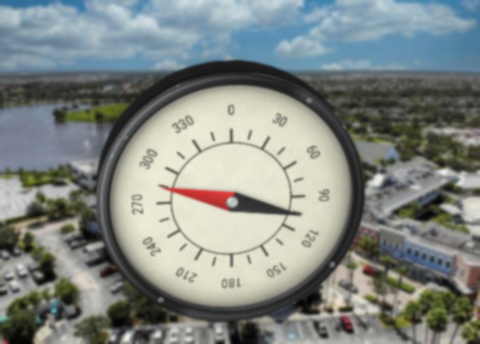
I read 285 °
